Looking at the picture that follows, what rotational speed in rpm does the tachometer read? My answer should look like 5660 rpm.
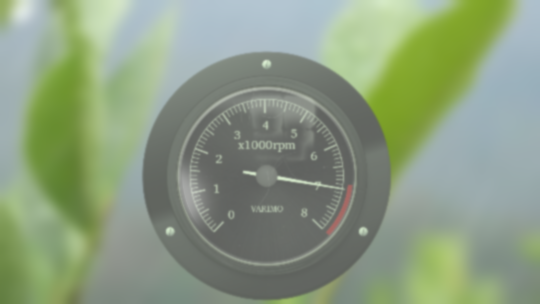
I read 7000 rpm
